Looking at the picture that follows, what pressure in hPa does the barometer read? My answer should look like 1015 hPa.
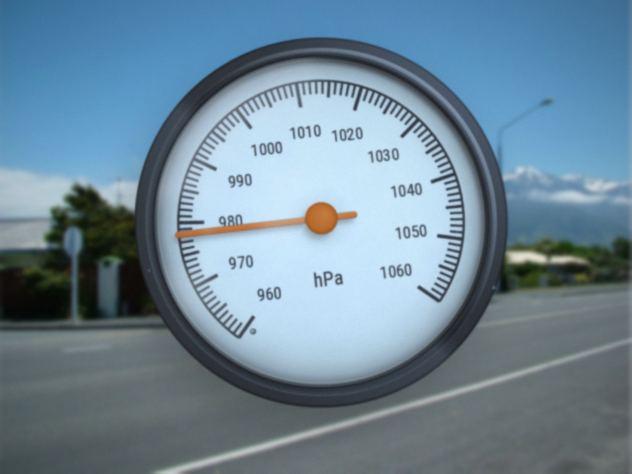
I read 978 hPa
